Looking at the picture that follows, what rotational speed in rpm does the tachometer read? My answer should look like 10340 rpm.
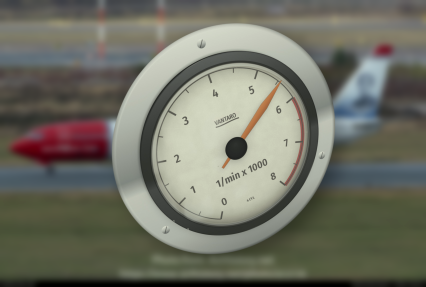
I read 5500 rpm
